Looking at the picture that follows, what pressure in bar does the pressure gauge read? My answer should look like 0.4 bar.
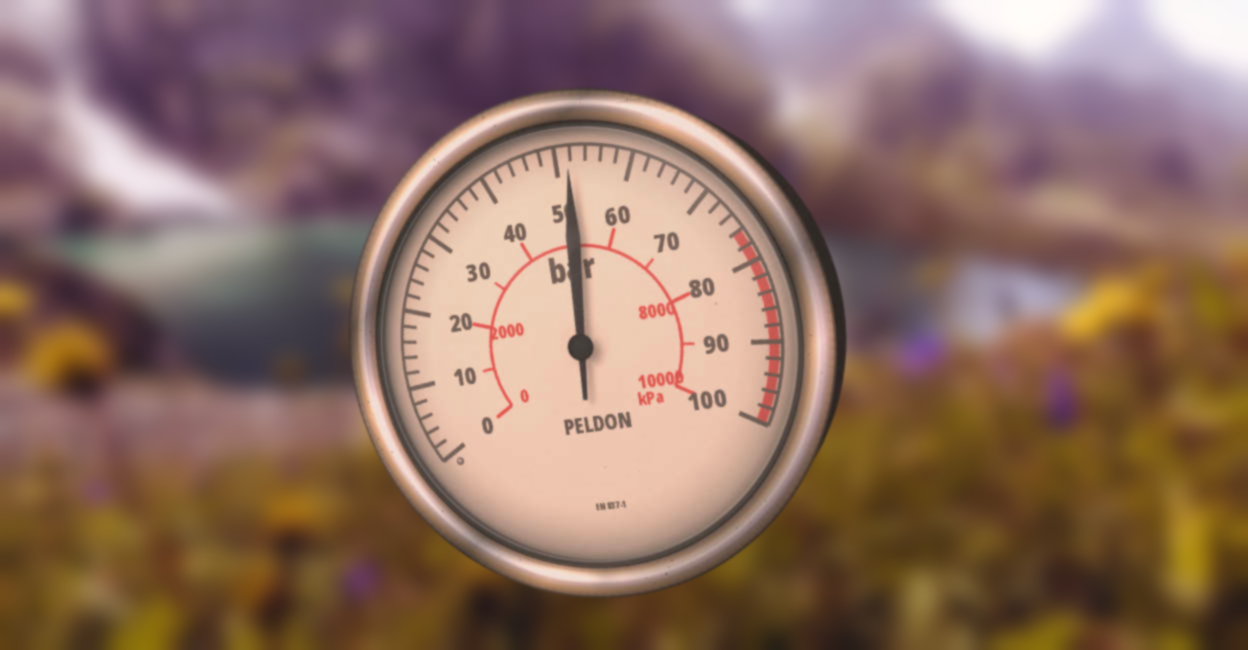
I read 52 bar
